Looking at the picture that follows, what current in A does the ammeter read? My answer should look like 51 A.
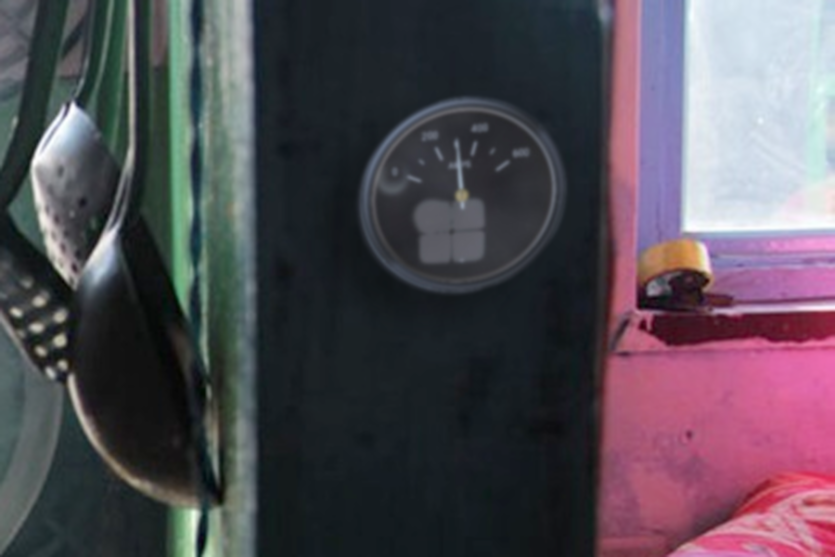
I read 300 A
